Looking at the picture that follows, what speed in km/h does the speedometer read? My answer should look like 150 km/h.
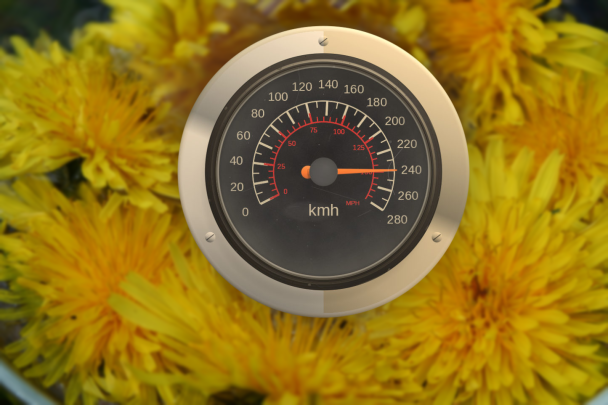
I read 240 km/h
